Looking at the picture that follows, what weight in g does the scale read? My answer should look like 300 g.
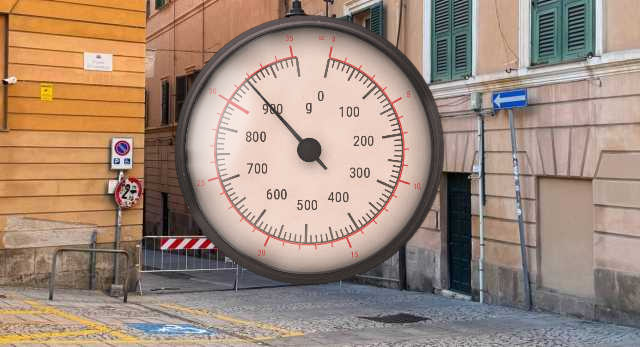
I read 900 g
